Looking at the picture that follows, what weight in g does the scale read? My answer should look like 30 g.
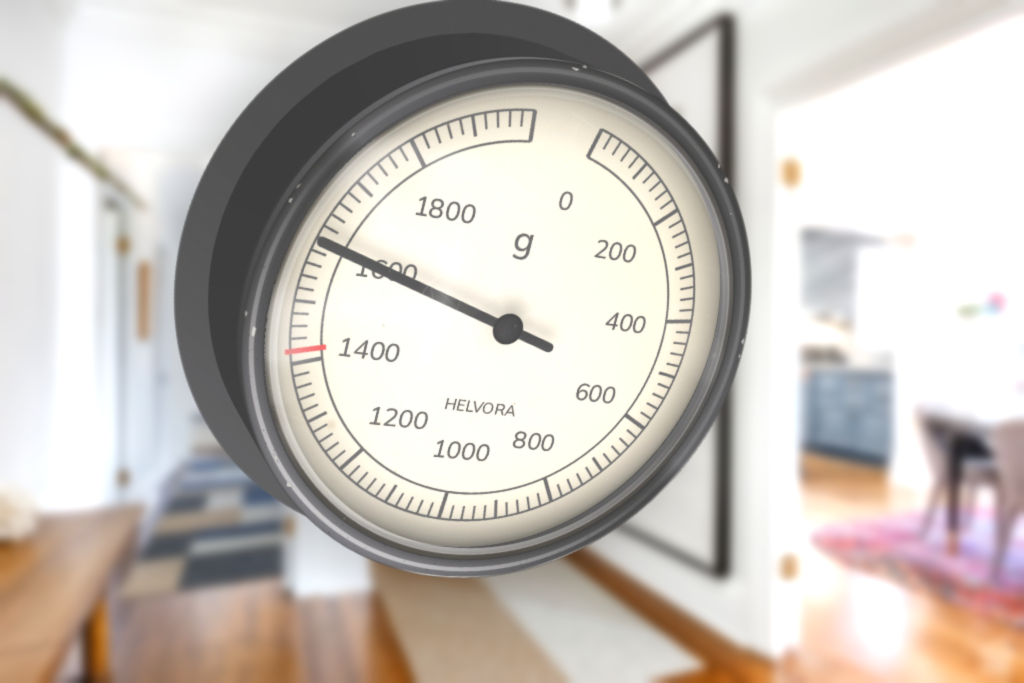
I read 1600 g
